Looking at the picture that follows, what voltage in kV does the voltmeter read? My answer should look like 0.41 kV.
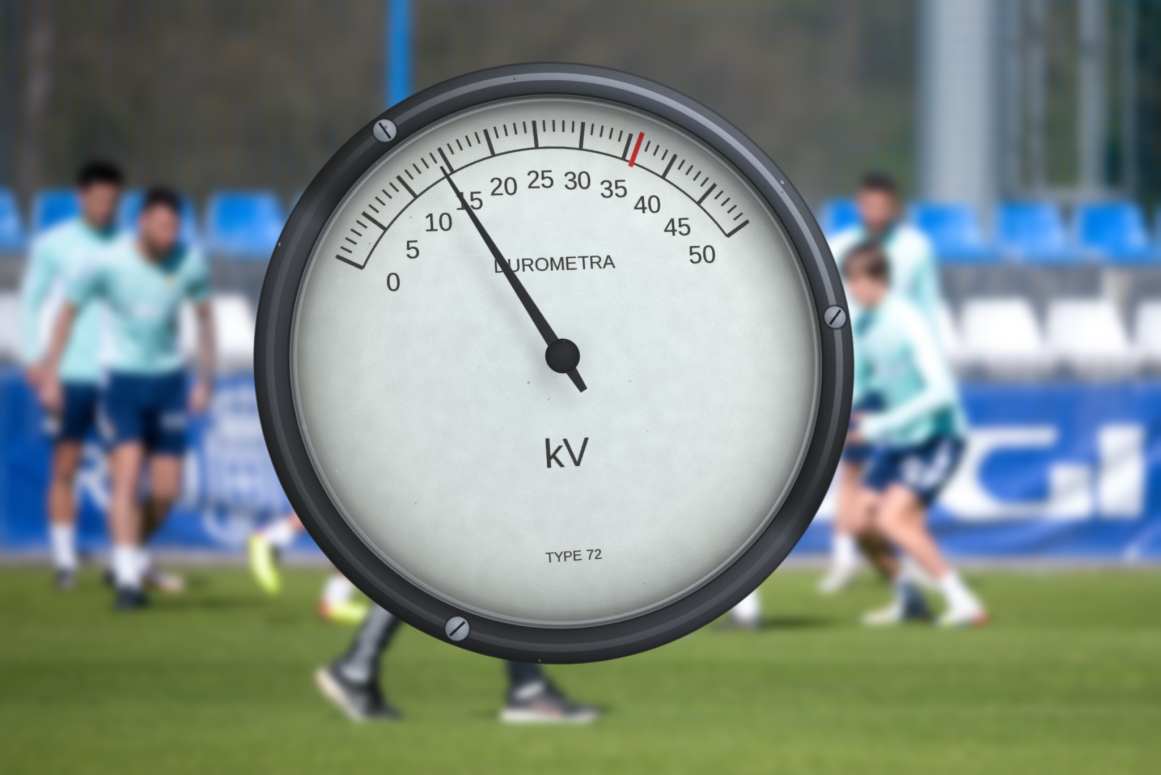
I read 14 kV
